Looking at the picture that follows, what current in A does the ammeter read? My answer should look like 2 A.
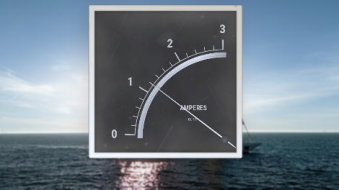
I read 1.2 A
